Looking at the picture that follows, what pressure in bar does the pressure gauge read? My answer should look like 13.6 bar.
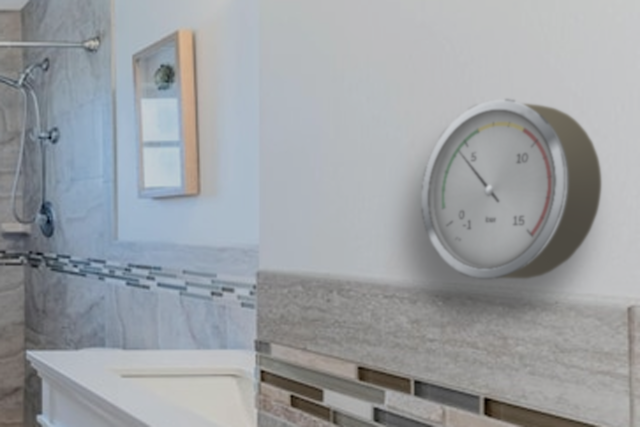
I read 4.5 bar
